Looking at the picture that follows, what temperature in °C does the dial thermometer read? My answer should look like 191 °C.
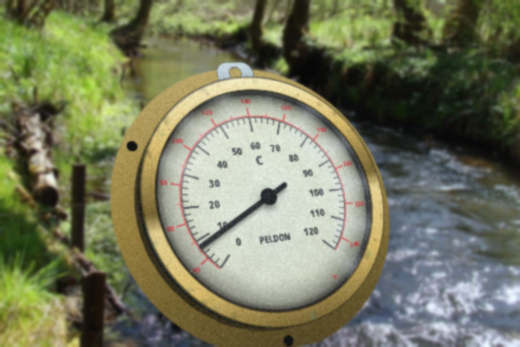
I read 8 °C
